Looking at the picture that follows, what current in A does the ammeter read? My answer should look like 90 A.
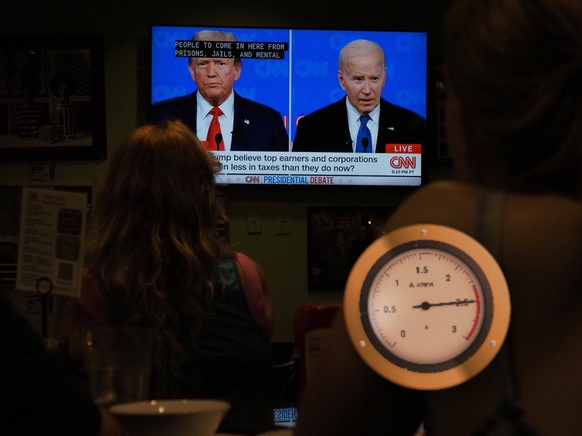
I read 2.5 A
